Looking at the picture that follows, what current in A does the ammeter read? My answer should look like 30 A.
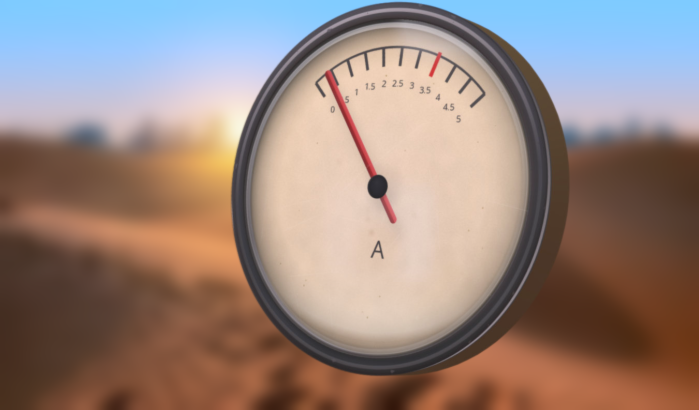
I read 0.5 A
